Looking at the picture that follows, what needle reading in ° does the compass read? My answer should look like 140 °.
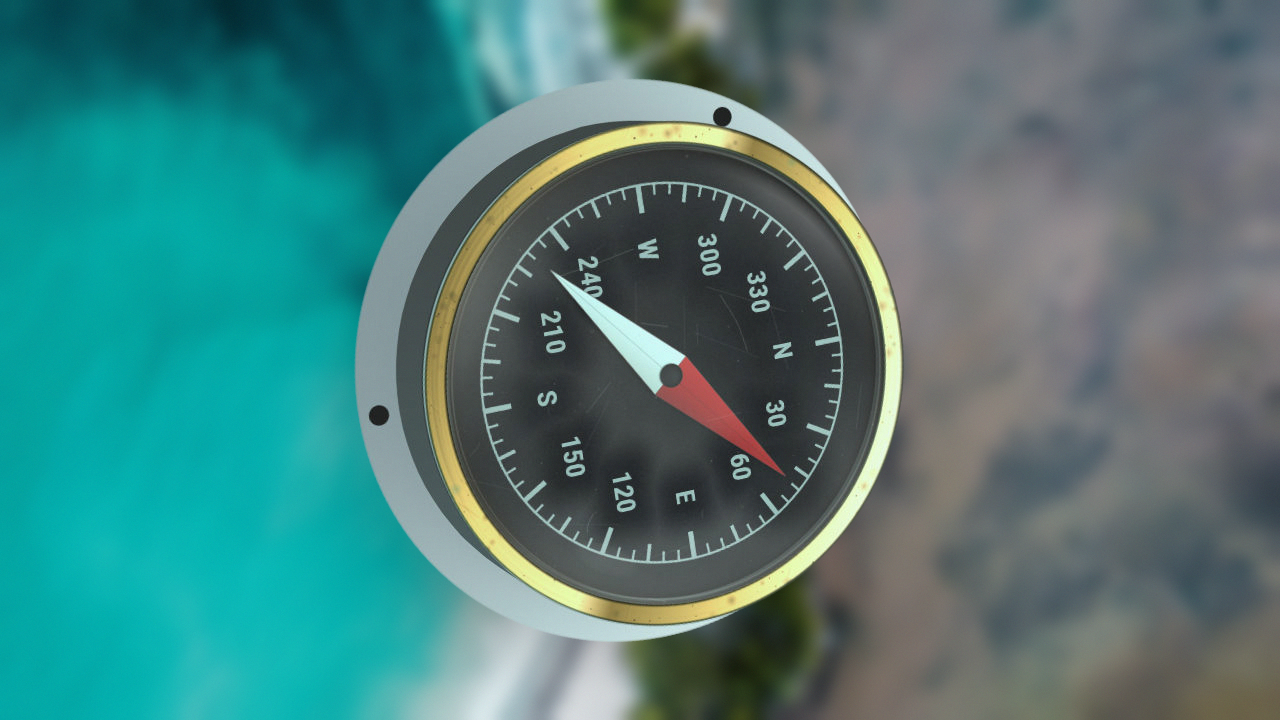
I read 50 °
